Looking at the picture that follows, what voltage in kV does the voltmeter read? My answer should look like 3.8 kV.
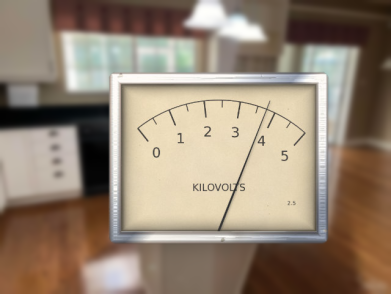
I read 3.75 kV
